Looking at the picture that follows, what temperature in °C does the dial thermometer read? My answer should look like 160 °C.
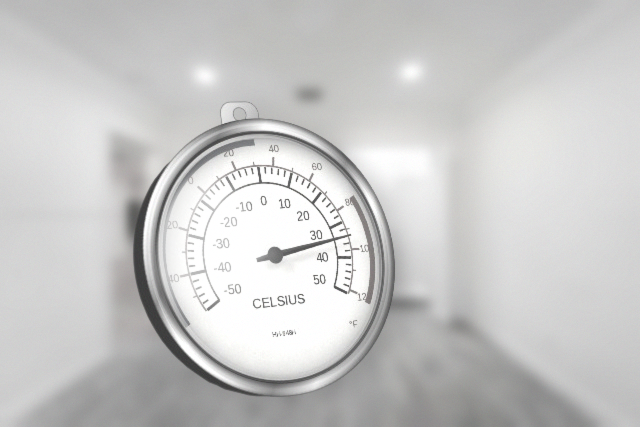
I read 34 °C
